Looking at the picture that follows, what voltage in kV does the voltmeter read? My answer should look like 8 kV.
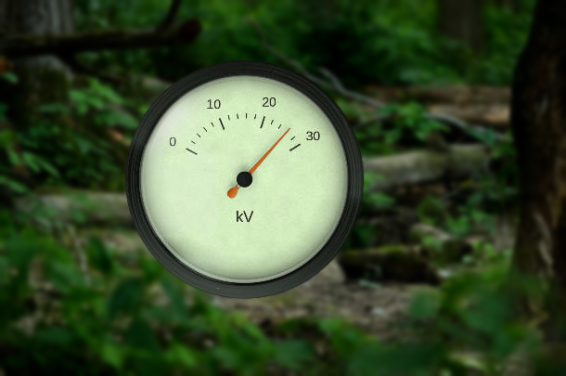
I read 26 kV
